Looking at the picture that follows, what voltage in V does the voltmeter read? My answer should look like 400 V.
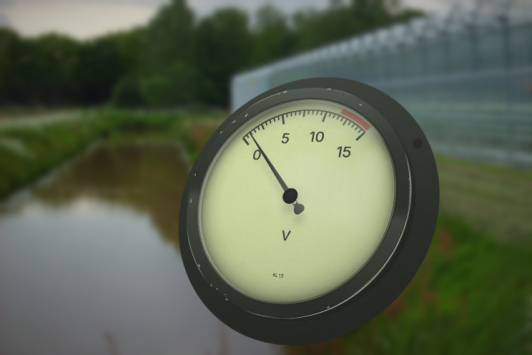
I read 1 V
